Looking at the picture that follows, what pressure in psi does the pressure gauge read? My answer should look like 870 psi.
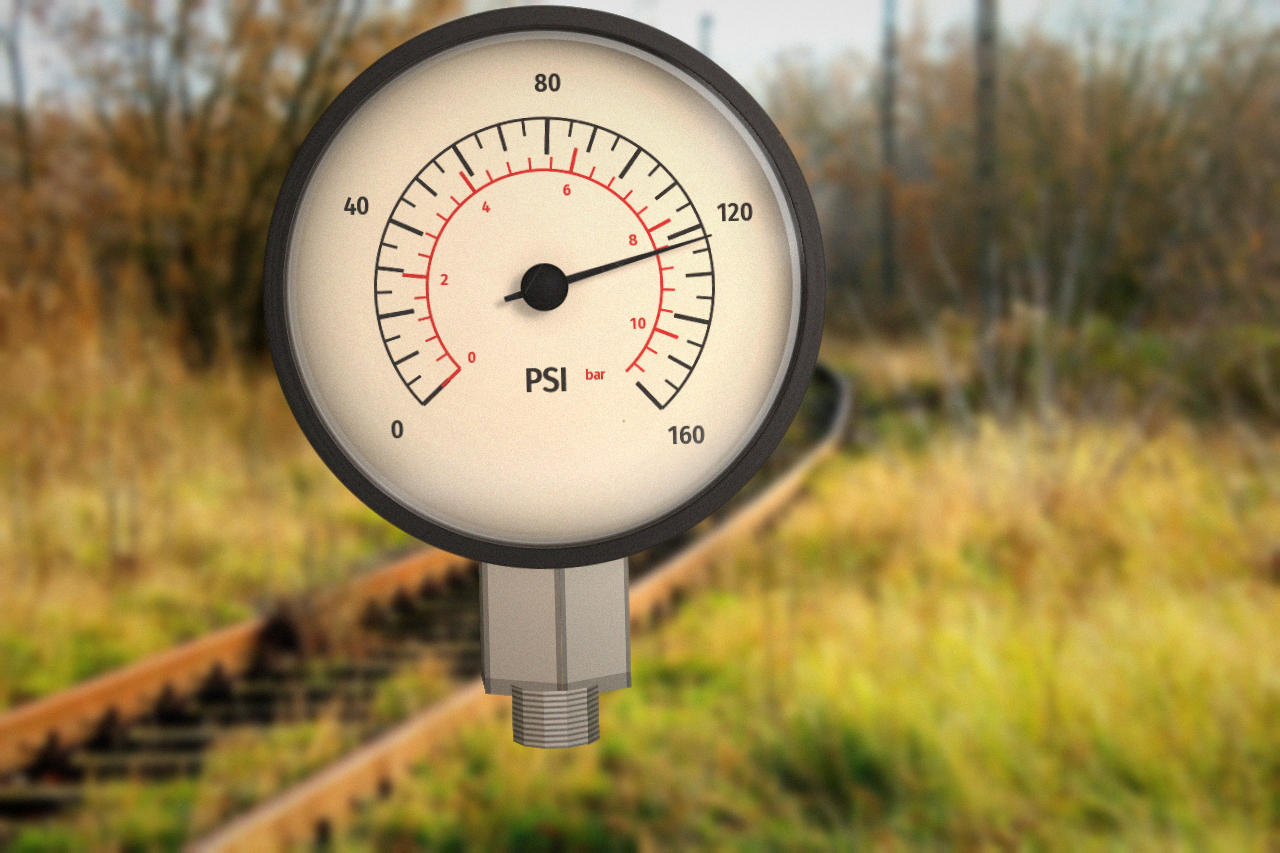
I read 122.5 psi
